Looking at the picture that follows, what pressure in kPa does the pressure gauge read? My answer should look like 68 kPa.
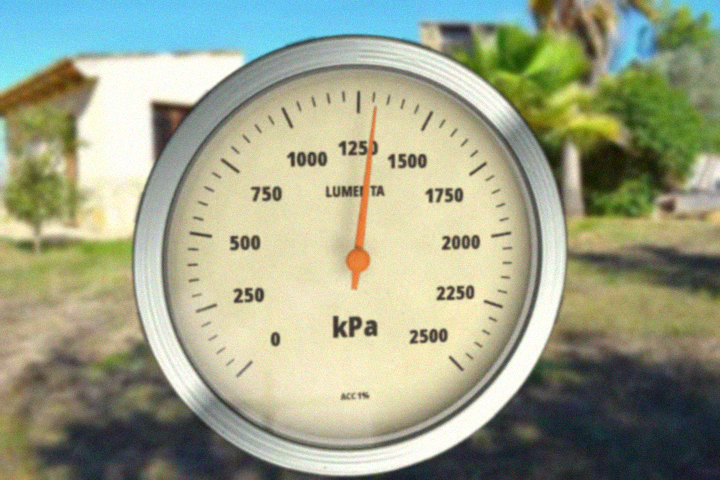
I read 1300 kPa
